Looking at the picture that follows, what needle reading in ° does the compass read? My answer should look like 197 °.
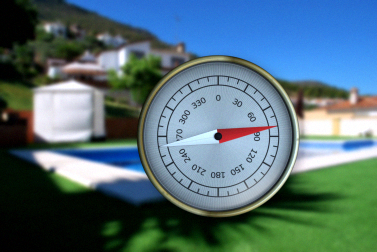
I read 80 °
